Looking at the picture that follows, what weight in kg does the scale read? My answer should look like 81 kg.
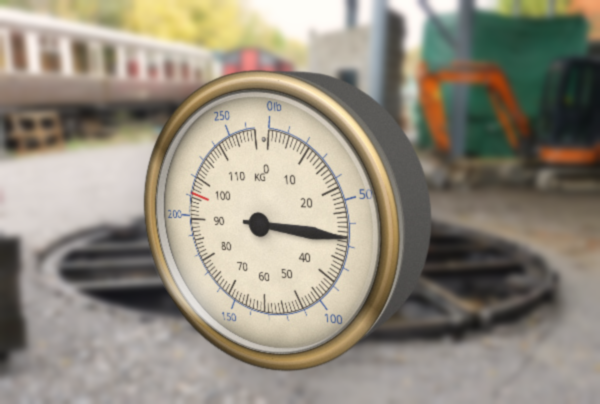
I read 30 kg
